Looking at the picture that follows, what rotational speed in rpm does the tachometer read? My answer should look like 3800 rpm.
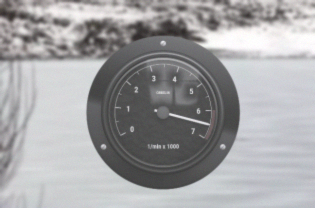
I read 6500 rpm
